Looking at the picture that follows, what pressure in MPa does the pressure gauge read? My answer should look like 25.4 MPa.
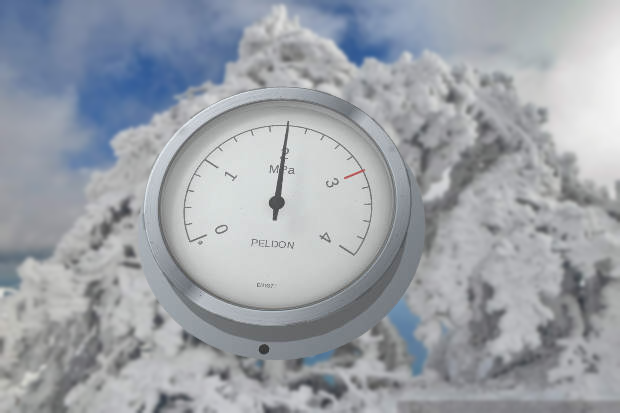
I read 2 MPa
